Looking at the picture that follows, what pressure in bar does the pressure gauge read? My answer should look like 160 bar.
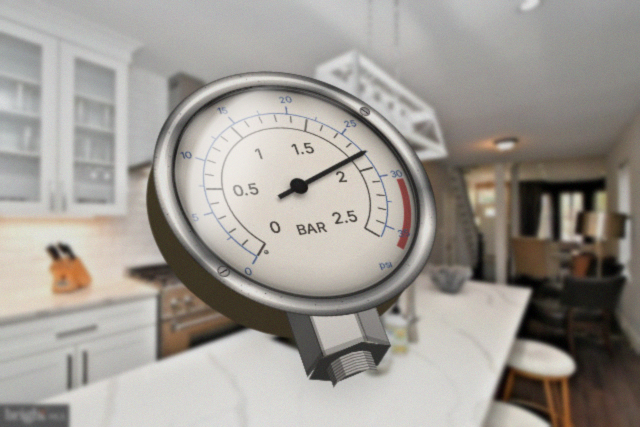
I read 1.9 bar
